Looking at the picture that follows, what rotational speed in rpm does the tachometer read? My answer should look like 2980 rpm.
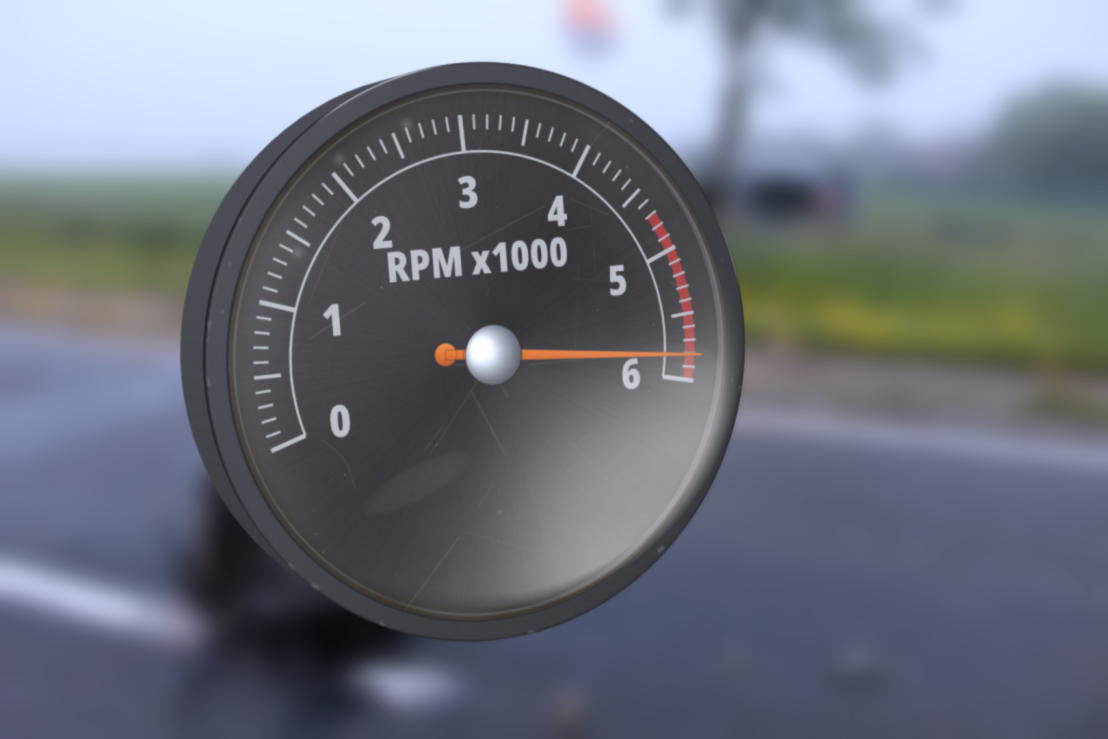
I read 5800 rpm
